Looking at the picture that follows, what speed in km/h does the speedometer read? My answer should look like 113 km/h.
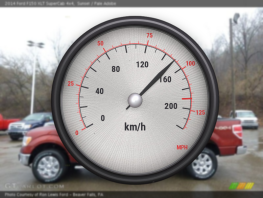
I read 150 km/h
